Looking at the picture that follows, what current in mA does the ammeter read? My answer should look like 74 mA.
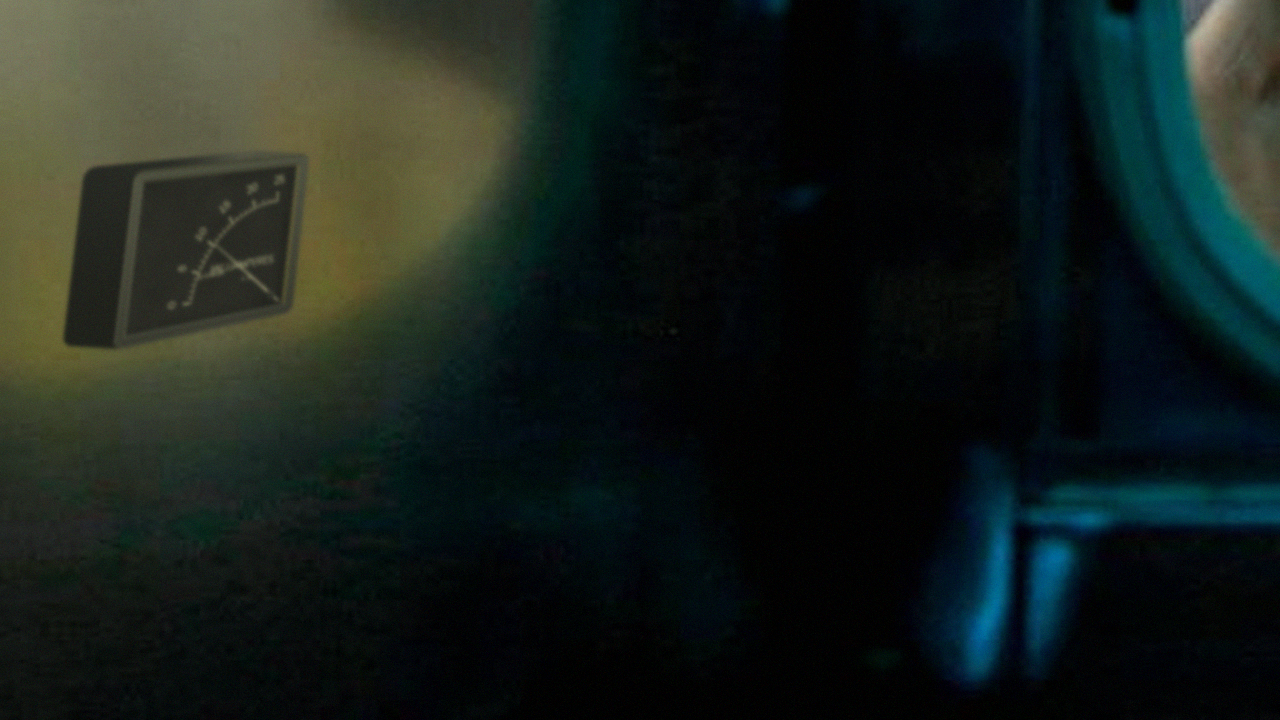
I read 10 mA
